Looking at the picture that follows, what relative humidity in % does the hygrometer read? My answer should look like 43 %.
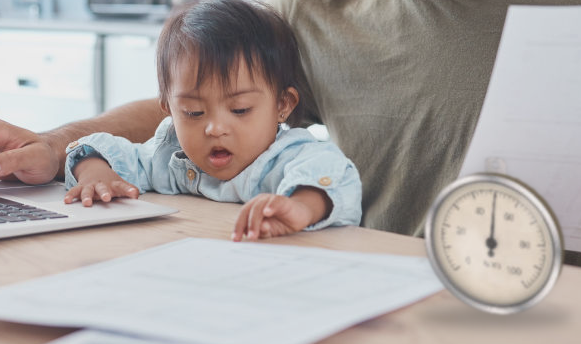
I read 50 %
